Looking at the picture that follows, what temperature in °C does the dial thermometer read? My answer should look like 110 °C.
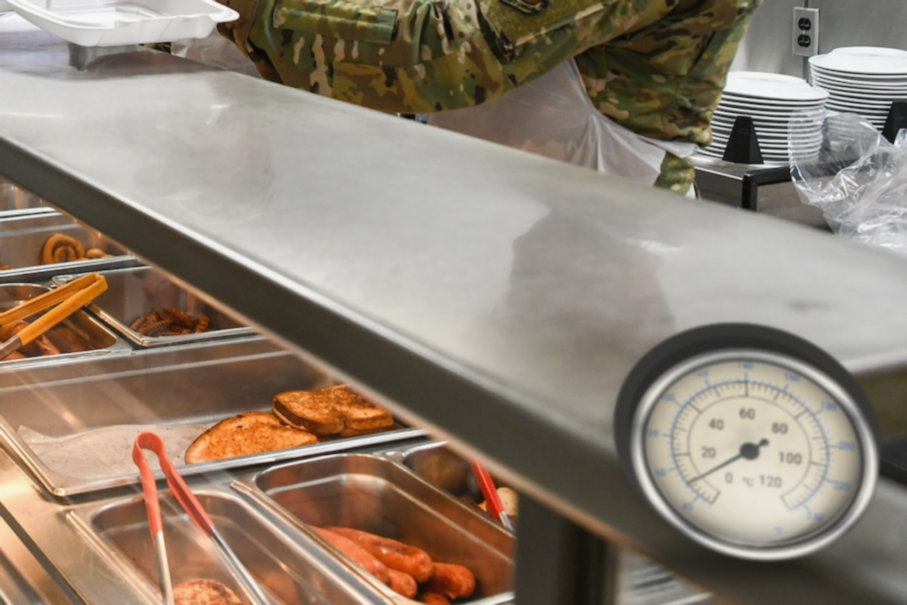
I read 10 °C
